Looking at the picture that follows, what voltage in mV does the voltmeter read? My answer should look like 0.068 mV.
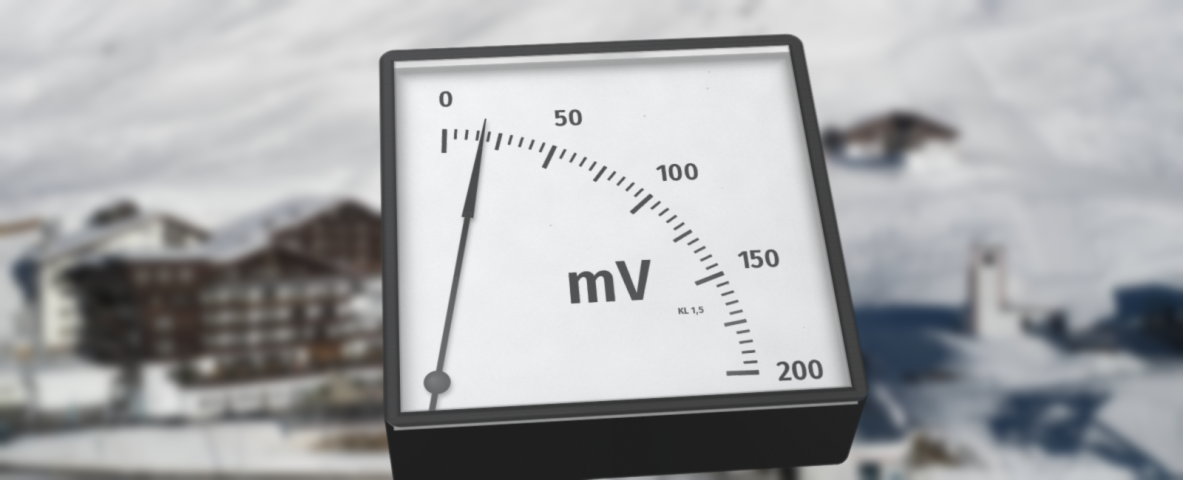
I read 17.5 mV
